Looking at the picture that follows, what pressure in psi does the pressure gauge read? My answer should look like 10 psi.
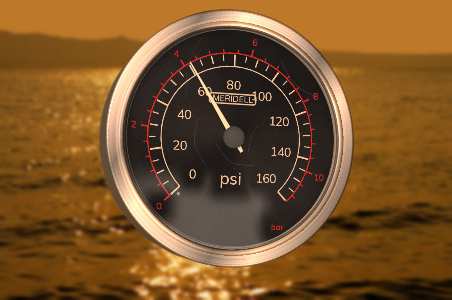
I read 60 psi
